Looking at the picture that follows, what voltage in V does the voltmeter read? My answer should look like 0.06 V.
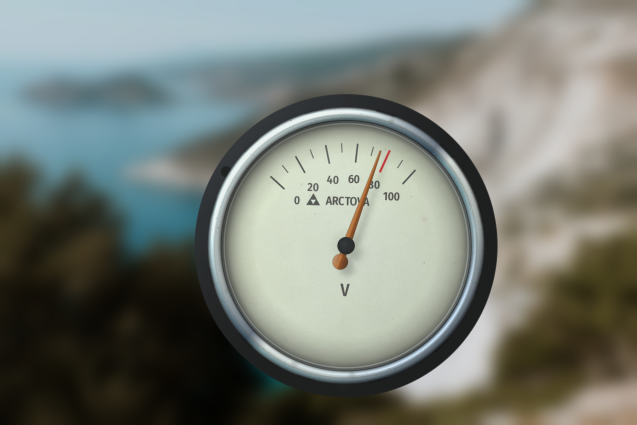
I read 75 V
